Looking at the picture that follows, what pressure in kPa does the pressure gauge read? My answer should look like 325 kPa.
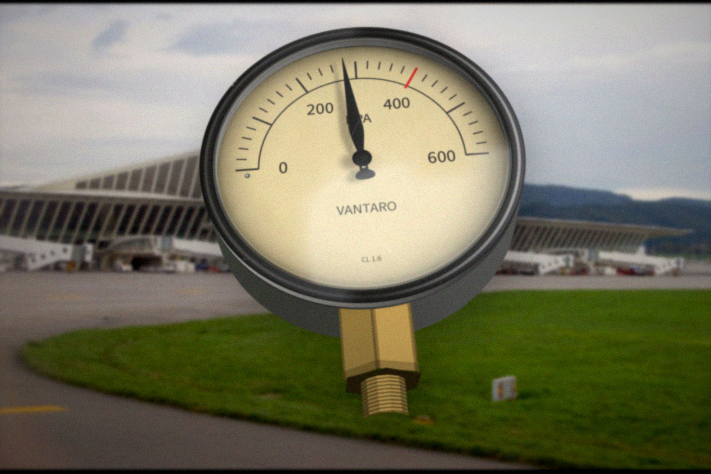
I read 280 kPa
